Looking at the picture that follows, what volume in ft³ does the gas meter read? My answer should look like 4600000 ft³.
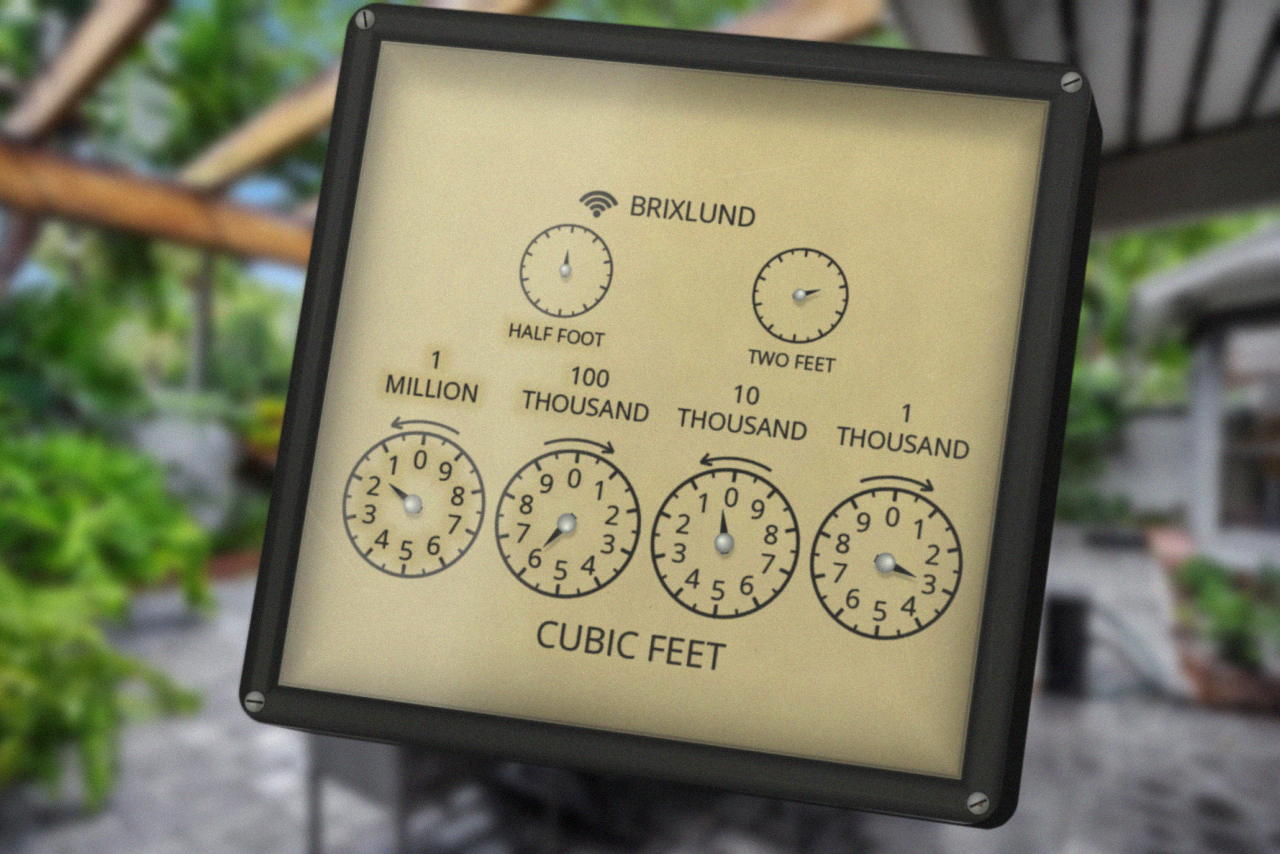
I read 160300 ft³
